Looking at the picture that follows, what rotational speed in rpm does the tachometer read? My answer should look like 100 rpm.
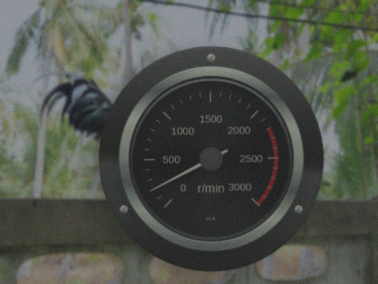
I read 200 rpm
